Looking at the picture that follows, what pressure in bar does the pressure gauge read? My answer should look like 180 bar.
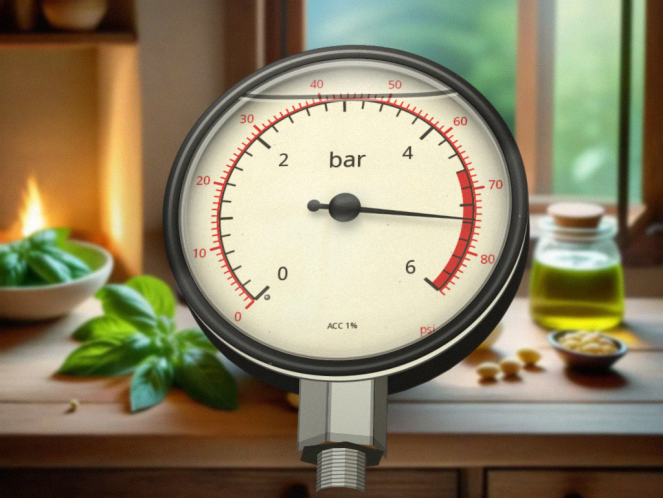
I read 5.2 bar
